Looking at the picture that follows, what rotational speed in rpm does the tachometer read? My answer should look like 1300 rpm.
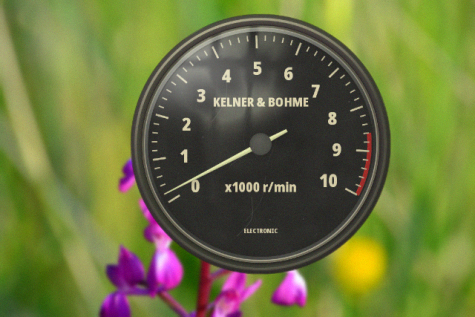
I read 200 rpm
